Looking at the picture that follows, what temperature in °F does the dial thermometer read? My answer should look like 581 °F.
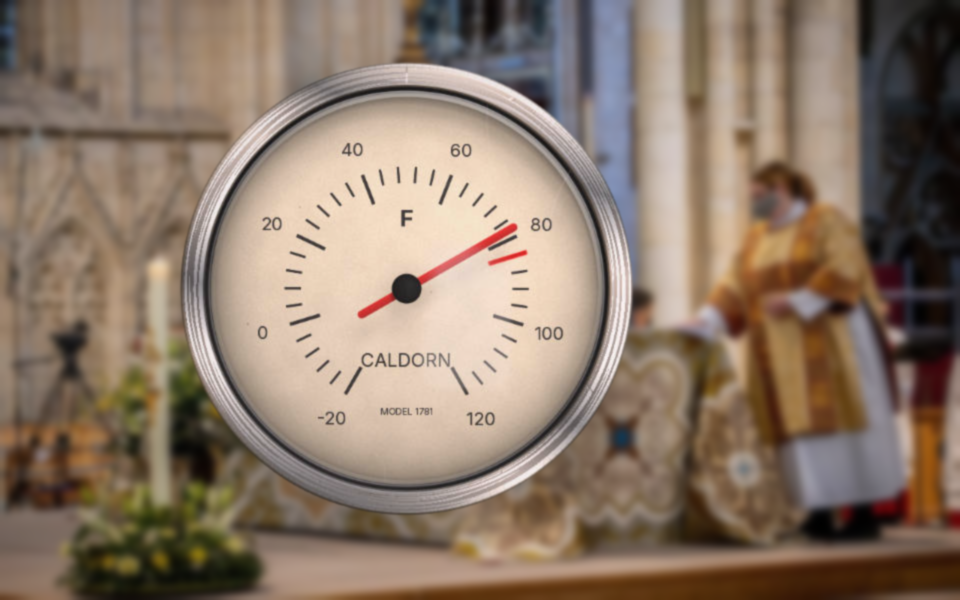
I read 78 °F
